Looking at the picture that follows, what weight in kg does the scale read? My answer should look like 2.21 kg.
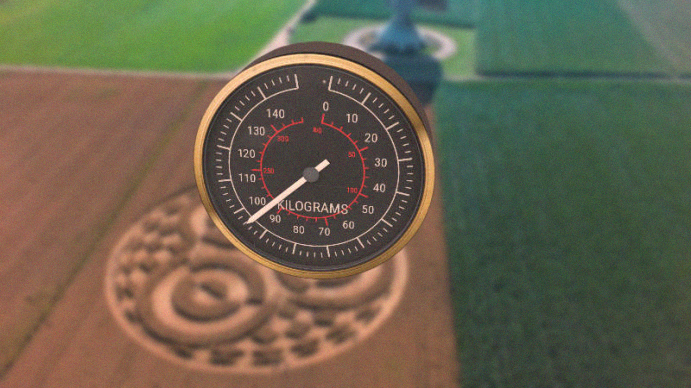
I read 96 kg
